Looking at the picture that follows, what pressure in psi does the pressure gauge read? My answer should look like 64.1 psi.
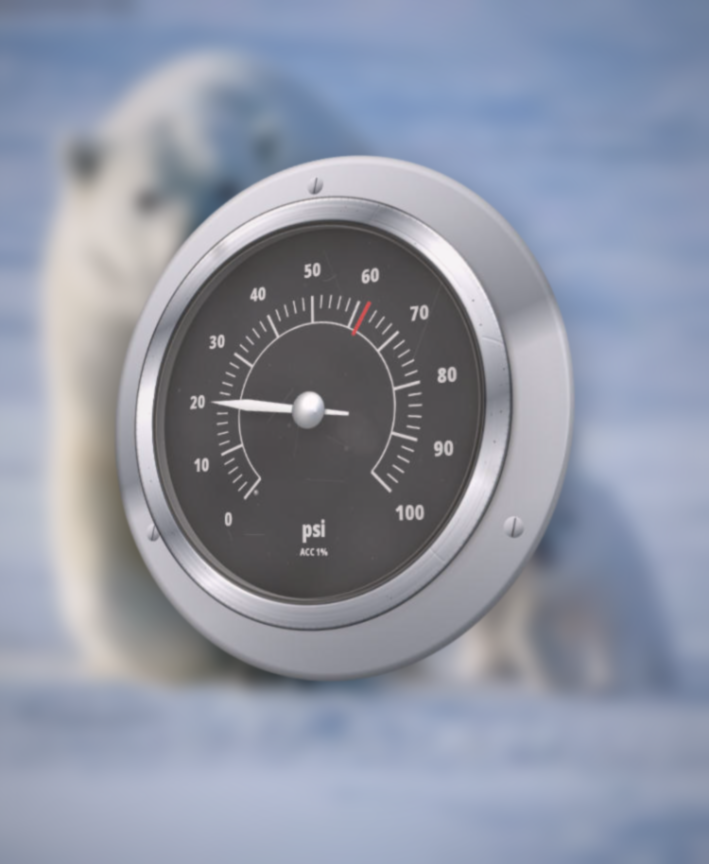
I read 20 psi
